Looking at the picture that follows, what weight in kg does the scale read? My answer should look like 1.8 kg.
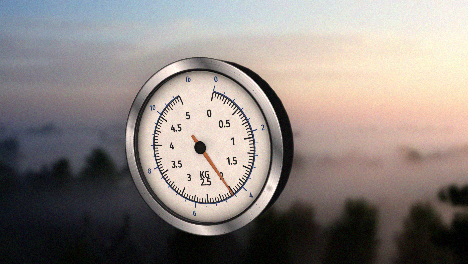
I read 2 kg
